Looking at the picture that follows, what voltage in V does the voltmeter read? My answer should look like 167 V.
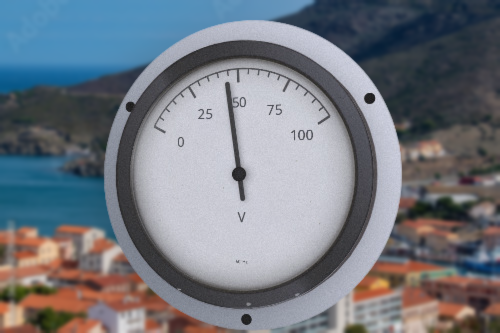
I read 45 V
